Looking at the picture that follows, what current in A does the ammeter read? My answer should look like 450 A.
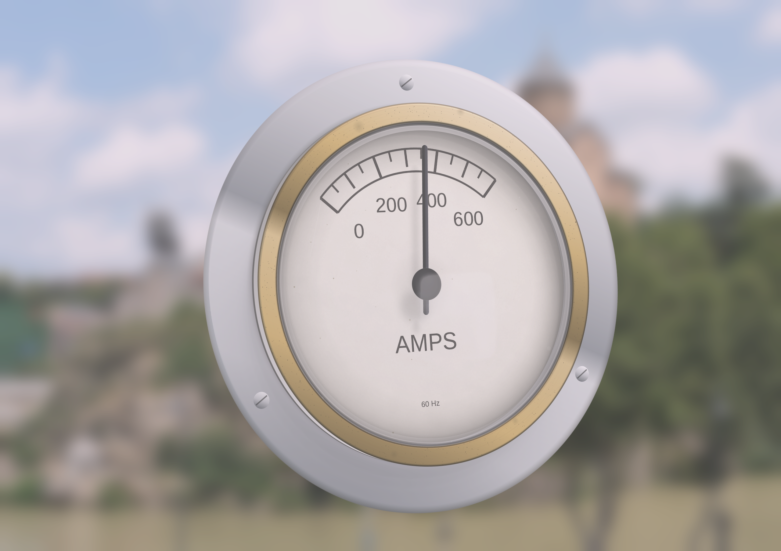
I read 350 A
